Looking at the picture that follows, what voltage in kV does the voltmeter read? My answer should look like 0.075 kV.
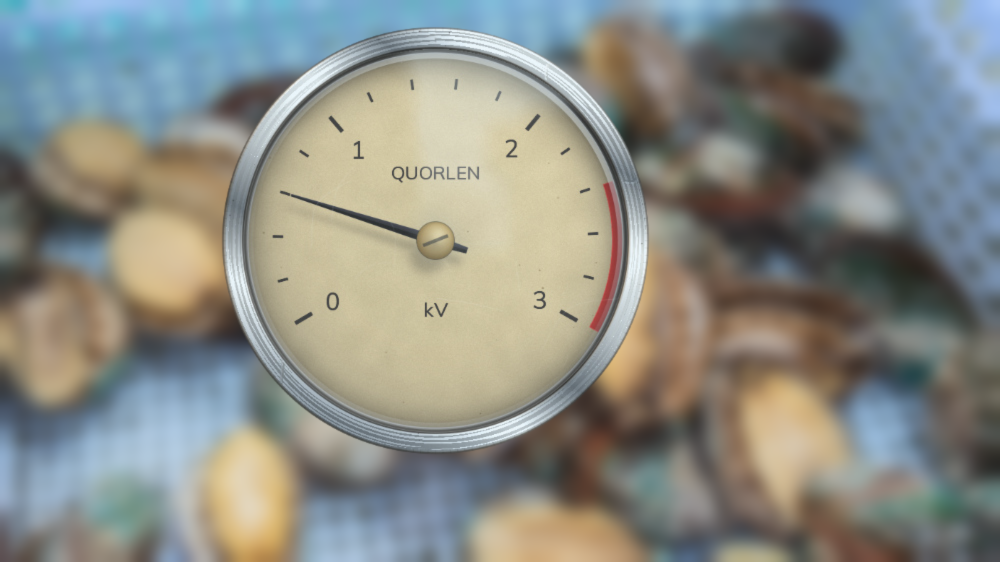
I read 0.6 kV
